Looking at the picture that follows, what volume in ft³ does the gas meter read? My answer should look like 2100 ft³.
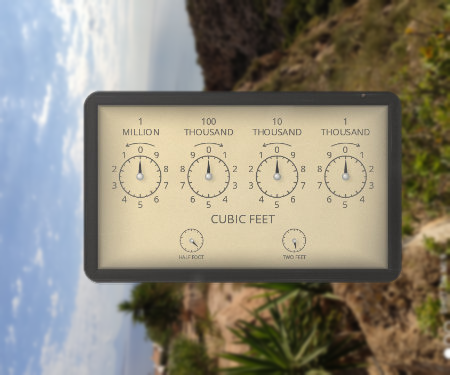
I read 0 ft³
